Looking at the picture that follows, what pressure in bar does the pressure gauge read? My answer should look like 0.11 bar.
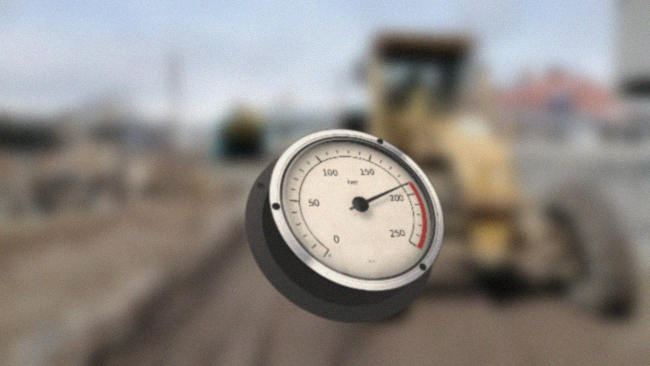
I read 190 bar
